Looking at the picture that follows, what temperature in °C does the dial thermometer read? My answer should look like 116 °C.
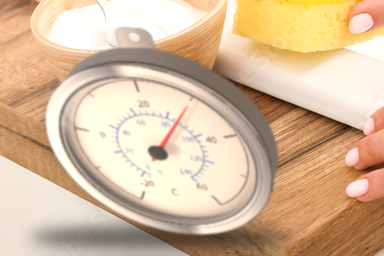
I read 30 °C
